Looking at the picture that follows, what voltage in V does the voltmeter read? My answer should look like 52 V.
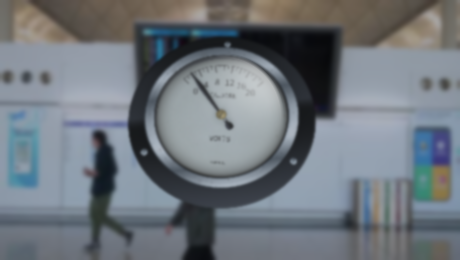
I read 2 V
